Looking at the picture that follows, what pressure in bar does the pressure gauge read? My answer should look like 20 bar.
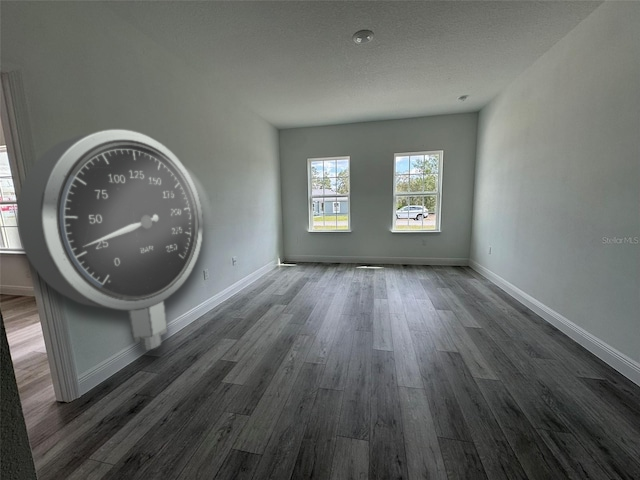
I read 30 bar
